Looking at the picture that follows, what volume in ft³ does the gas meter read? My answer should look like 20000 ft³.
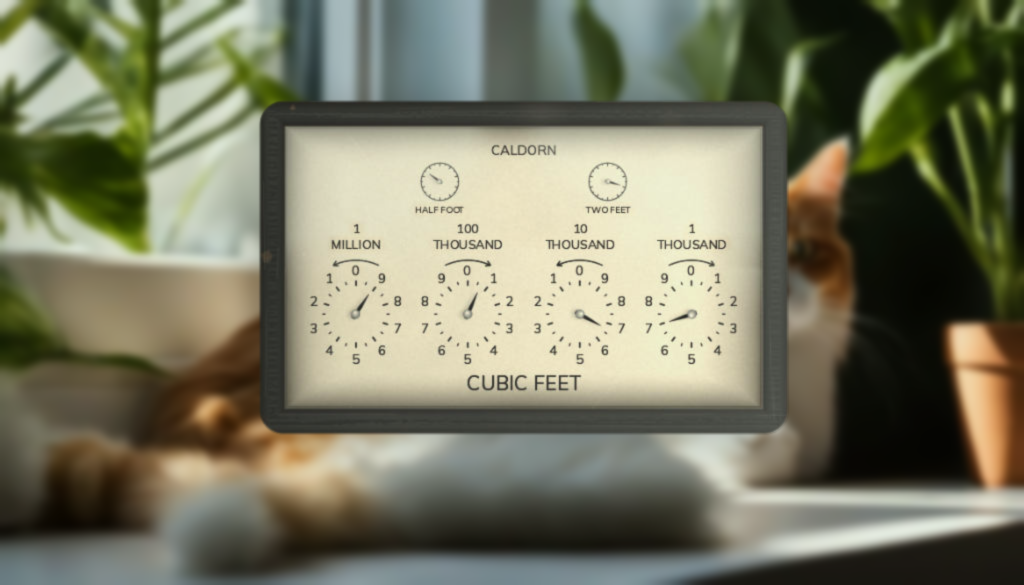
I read 906700 ft³
